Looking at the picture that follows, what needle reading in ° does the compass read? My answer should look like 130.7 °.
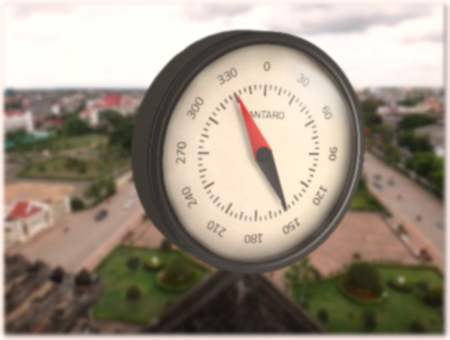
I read 330 °
